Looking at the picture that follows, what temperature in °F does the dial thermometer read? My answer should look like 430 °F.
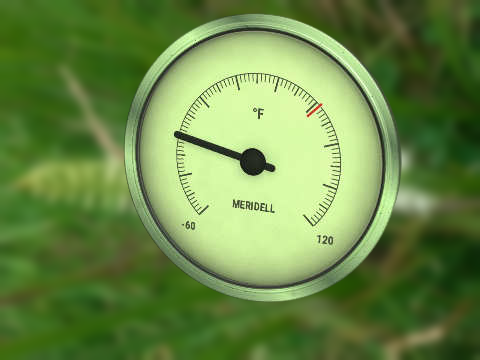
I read -20 °F
